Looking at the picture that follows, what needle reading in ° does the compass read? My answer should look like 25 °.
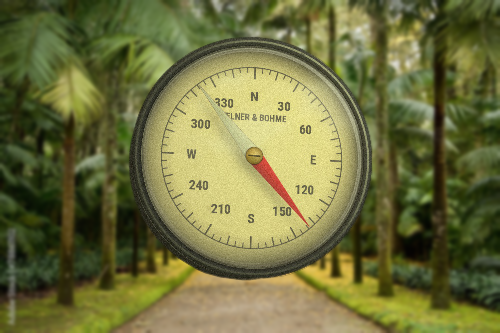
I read 140 °
